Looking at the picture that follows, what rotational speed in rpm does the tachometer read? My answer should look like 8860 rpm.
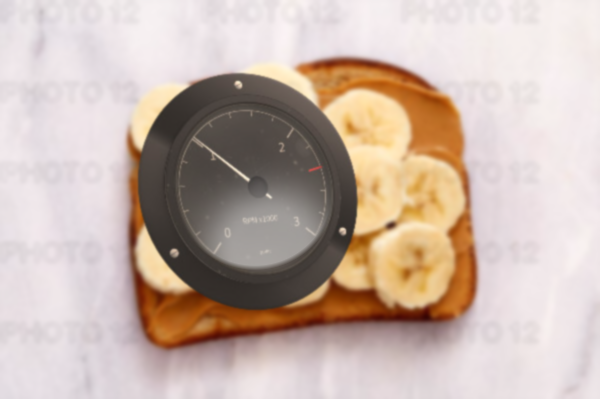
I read 1000 rpm
